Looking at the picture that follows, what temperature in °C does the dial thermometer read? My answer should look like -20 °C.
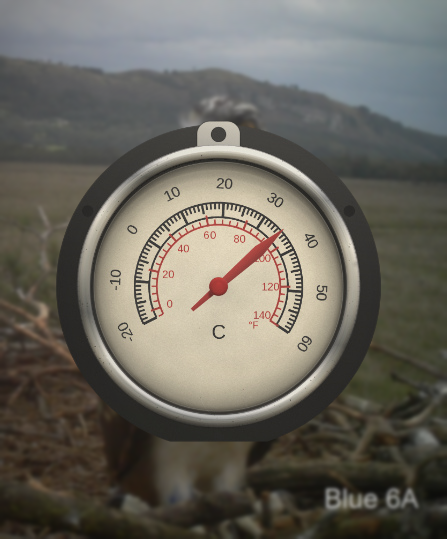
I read 35 °C
